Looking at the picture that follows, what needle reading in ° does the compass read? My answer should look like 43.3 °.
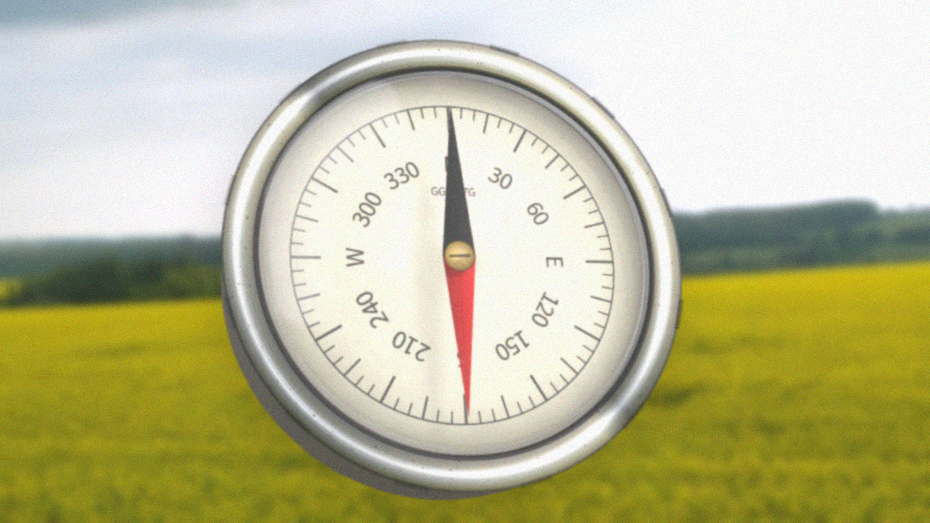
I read 180 °
